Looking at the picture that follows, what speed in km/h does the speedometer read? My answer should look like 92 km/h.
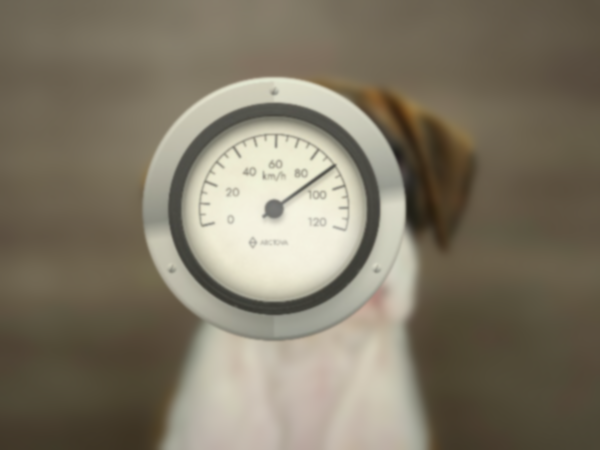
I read 90 km/h
